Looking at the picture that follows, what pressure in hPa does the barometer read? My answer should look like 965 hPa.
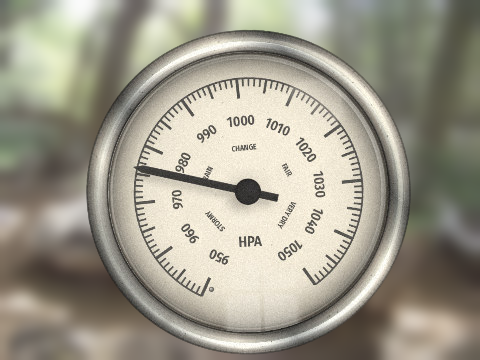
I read 976 hPa
